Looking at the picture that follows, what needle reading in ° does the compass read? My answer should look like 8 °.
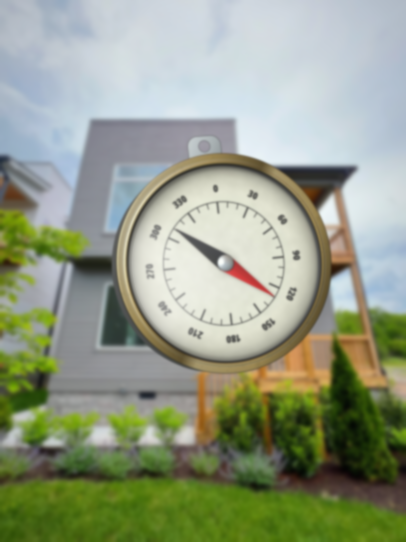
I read 130 °
